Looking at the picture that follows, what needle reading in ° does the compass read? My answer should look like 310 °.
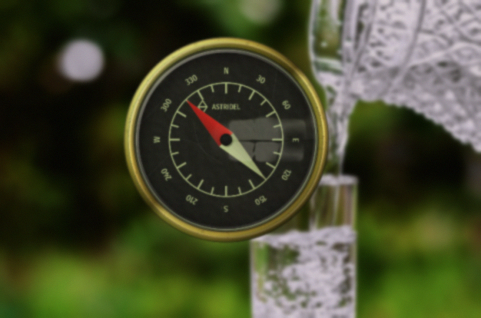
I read 315 °
